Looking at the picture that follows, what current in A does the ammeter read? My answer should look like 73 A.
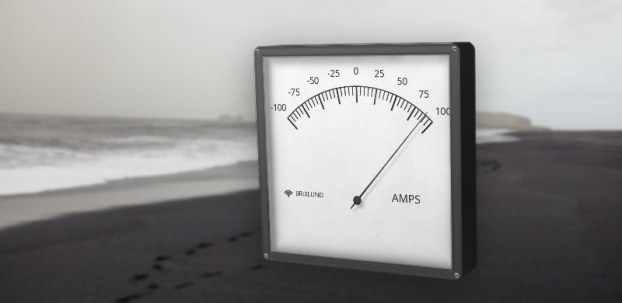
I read 90 A
